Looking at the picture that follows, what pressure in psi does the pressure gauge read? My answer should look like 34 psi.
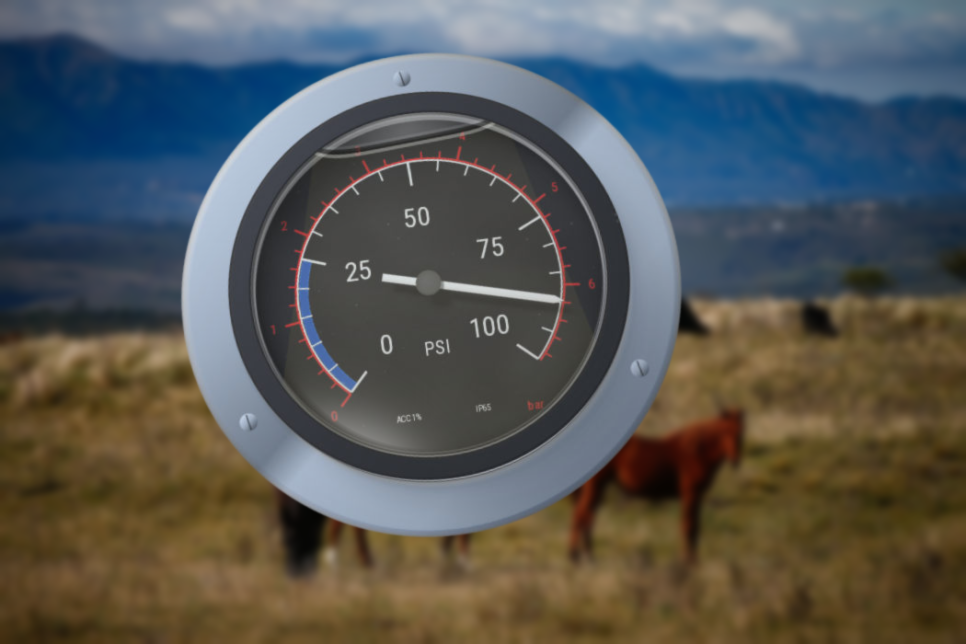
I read 90 psi
